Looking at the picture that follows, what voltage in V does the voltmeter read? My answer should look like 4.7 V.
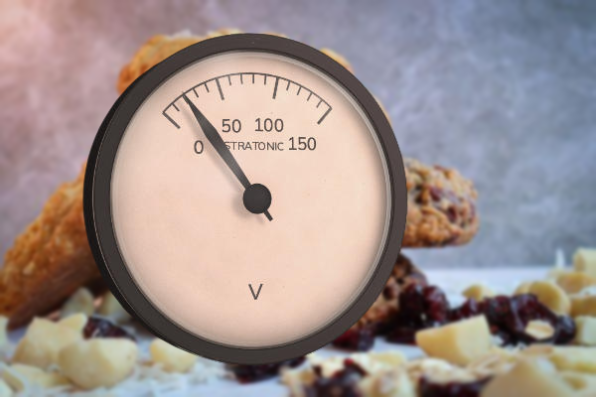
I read 20 V
